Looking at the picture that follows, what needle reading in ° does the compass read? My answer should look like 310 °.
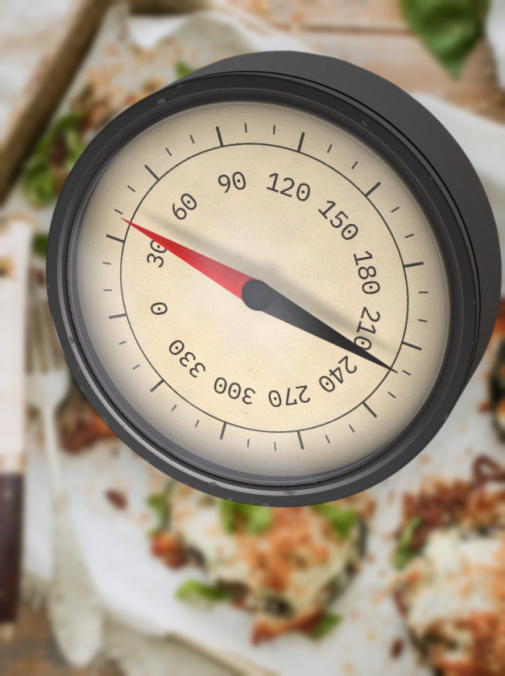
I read 40 °
